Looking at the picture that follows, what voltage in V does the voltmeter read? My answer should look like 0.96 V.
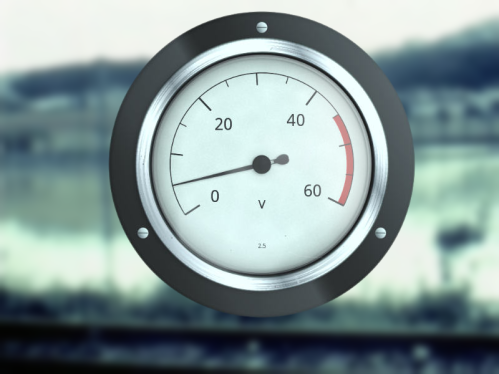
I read 5 V
